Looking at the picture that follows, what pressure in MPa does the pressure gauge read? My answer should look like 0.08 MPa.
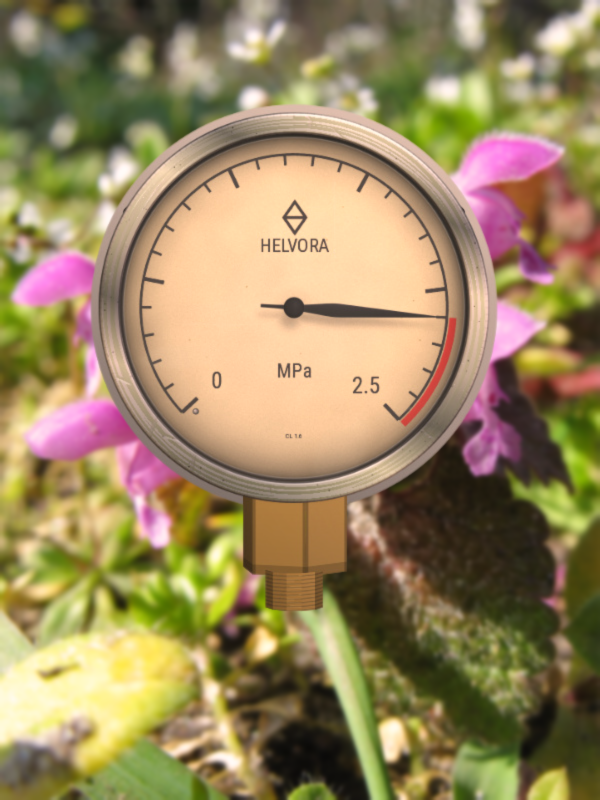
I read 2.1 MPa
